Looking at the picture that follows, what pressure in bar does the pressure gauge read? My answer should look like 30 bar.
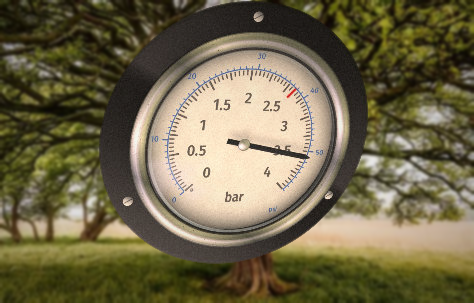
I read 3.5 bar
